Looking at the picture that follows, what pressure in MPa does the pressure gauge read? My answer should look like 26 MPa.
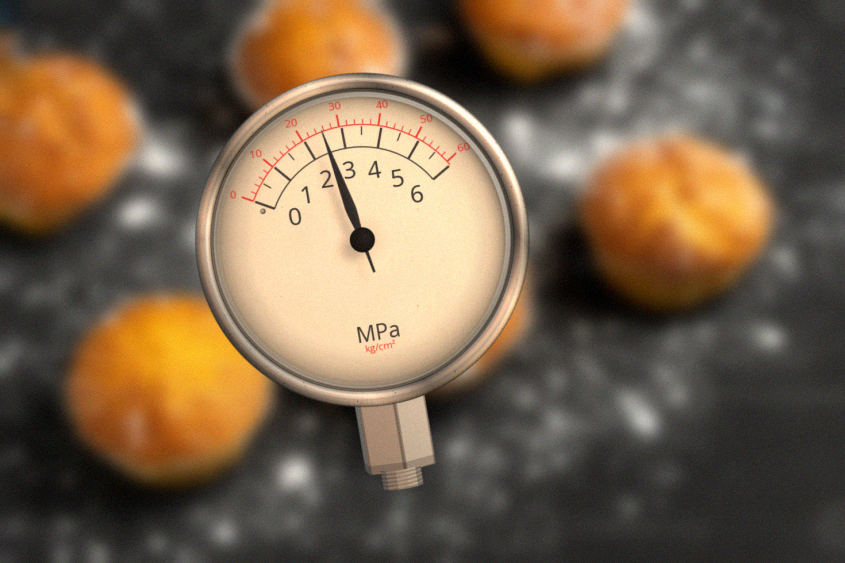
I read 2.5 MPa
